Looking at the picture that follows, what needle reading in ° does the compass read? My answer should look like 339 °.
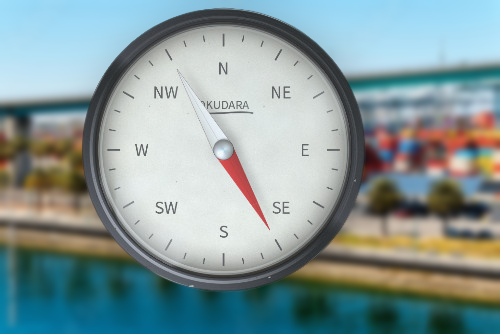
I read 150 °
